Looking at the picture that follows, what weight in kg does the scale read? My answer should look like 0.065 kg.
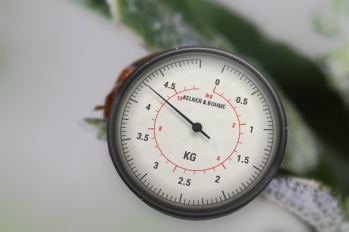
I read 4.25 kg
